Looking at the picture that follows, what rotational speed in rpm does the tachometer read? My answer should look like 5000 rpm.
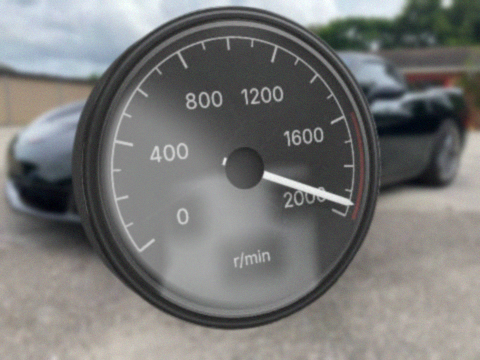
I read 1950 rpm
